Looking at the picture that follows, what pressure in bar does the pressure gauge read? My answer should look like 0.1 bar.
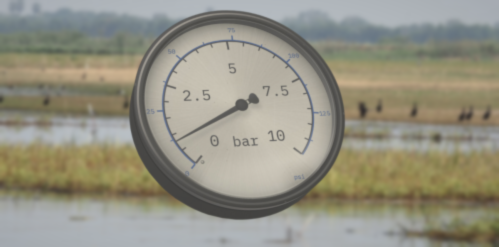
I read 0.75 bar
